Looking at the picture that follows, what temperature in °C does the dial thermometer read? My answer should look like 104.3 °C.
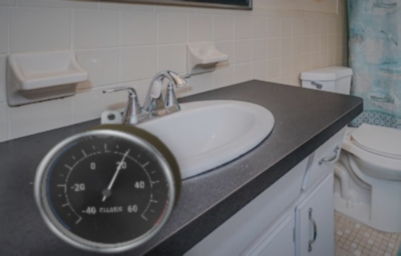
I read 20 °C
